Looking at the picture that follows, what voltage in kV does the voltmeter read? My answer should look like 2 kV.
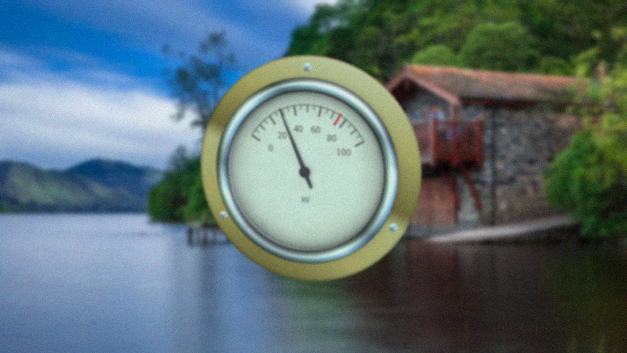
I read 30 kV
